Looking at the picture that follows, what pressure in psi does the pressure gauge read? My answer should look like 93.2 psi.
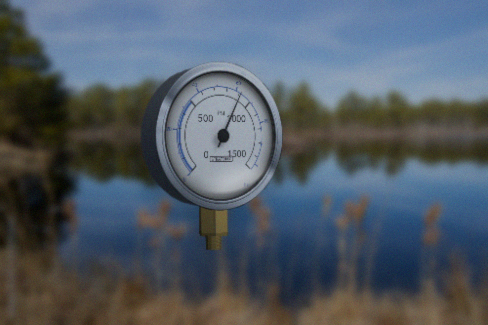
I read 900 psi
